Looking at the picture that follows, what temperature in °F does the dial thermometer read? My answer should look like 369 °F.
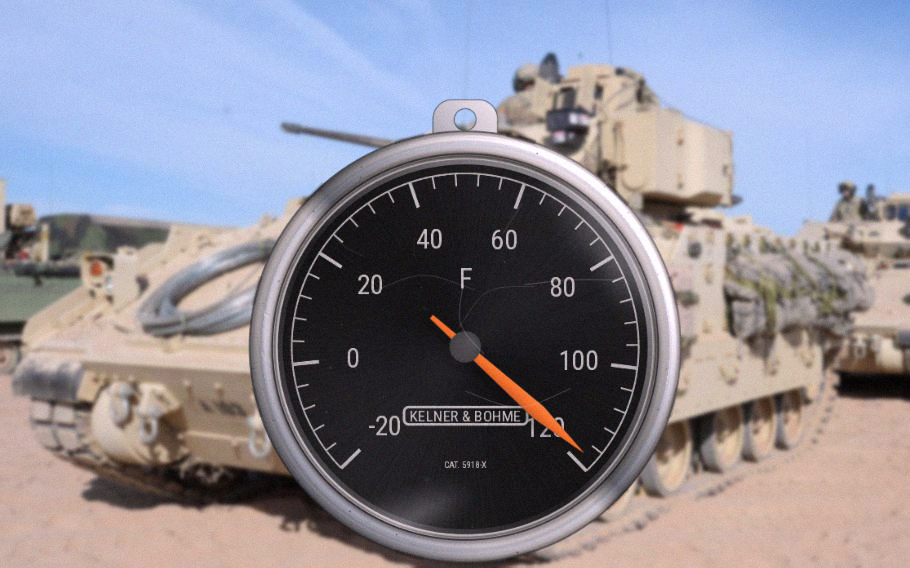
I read 118 °F
